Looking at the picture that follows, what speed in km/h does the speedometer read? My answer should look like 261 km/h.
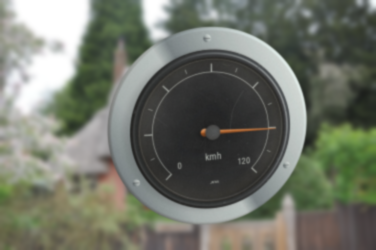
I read 100 km/h
